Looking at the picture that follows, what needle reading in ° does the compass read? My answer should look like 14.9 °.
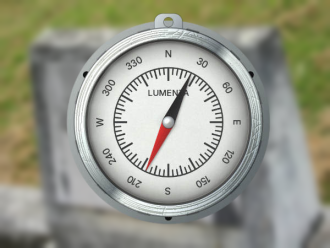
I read 205 °
